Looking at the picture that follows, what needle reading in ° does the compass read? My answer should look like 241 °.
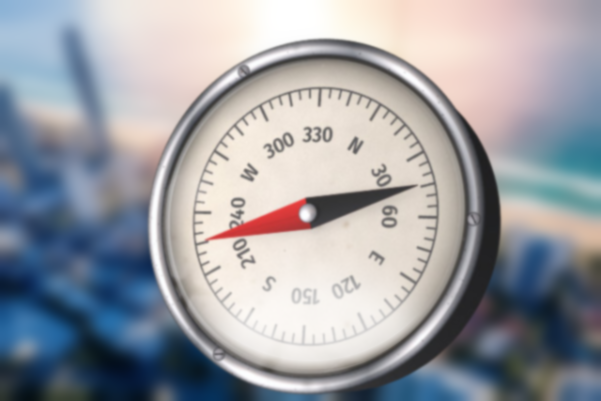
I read 225 °
